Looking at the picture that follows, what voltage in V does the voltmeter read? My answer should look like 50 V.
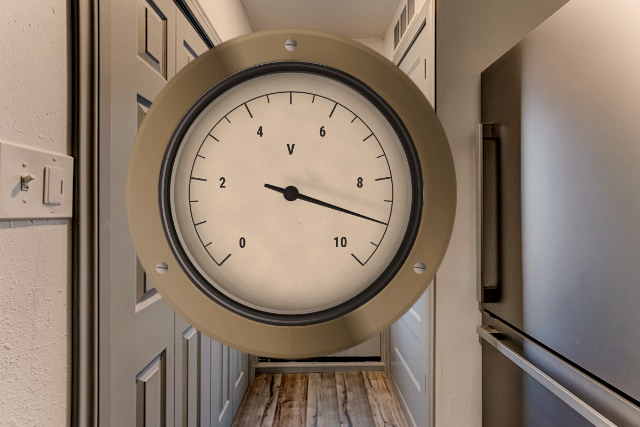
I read 9 V
